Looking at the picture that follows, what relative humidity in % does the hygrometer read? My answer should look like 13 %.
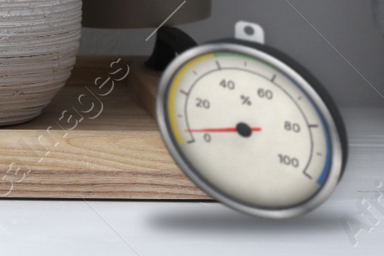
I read 5 %
